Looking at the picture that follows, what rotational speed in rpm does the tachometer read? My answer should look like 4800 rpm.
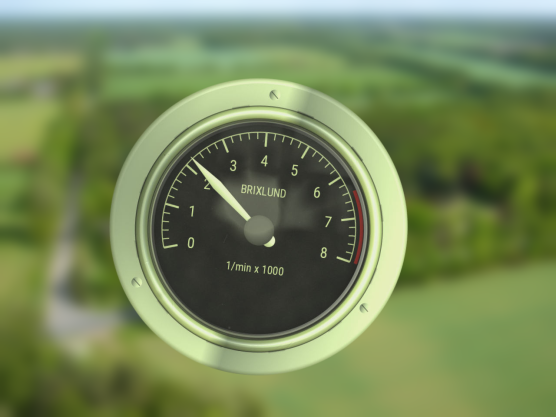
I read 2200 rpm
